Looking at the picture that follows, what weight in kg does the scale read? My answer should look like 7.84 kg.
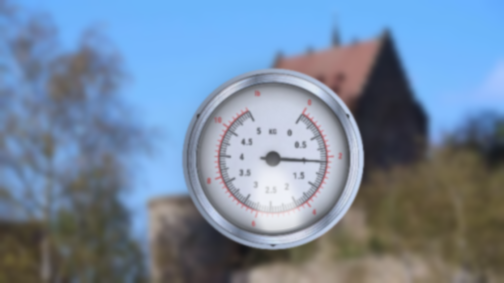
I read 1 kg
